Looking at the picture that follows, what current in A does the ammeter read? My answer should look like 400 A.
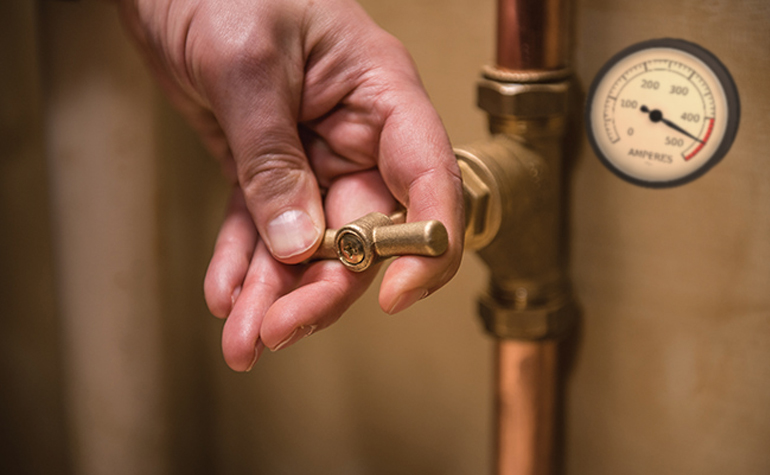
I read 450 A
